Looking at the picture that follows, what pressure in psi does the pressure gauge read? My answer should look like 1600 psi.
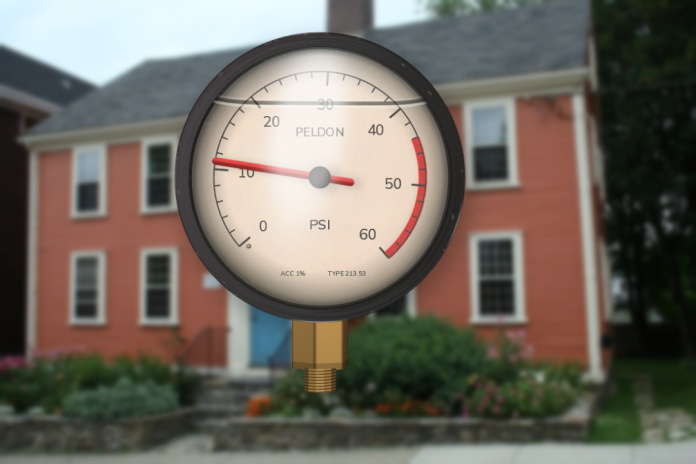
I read 11 psi
